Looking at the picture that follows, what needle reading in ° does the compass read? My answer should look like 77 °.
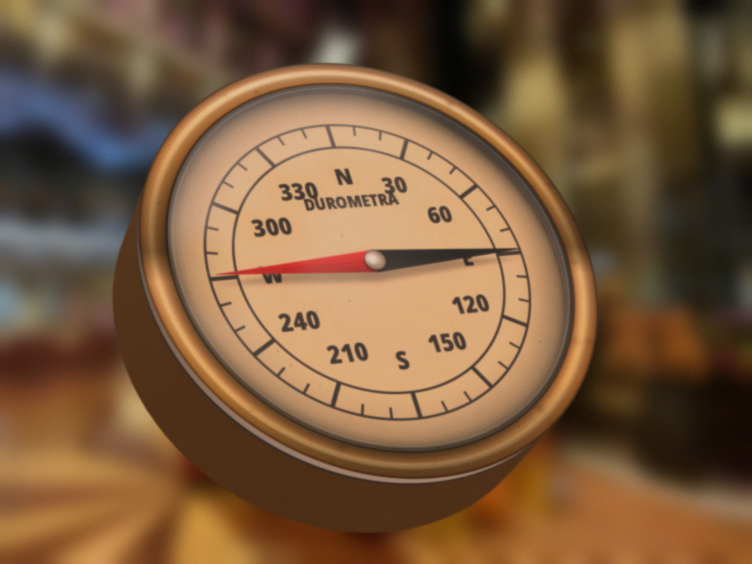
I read 270 °
